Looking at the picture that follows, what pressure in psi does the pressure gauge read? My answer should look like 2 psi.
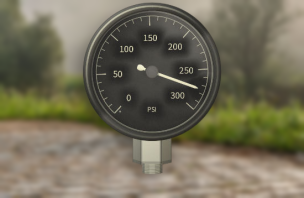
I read 275 psi
